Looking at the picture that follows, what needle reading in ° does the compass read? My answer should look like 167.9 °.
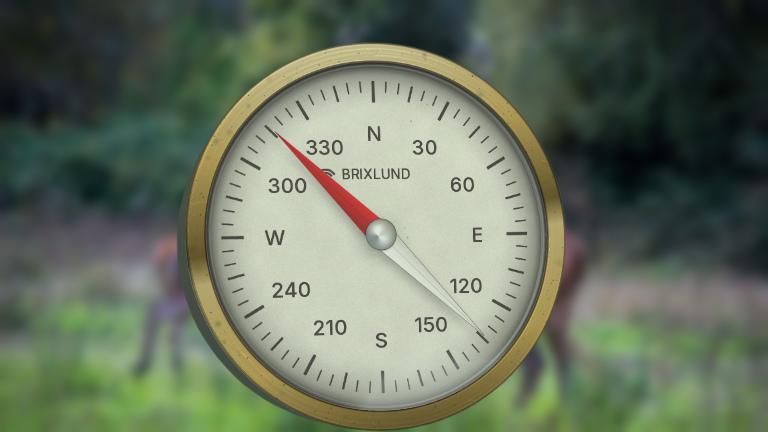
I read 315 °
